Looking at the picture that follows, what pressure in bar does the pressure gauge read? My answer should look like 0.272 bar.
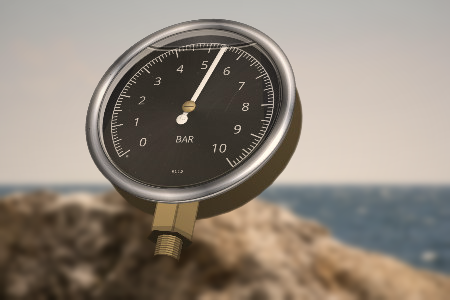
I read 5.5 bar
